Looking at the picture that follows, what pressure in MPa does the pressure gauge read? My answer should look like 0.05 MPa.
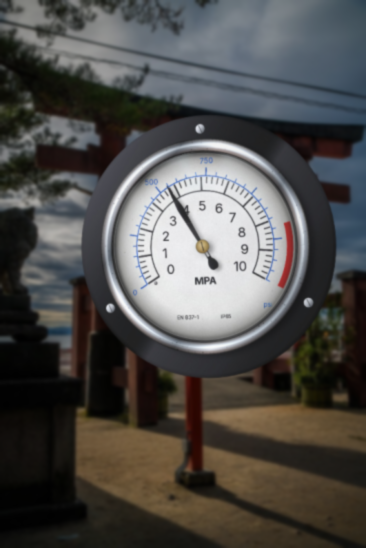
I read 3.8 MPa
